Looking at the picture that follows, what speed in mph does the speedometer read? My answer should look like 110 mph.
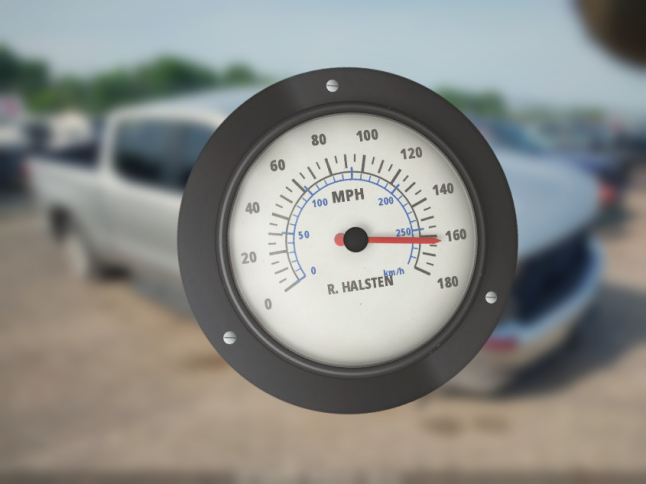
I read 162.5 mph
